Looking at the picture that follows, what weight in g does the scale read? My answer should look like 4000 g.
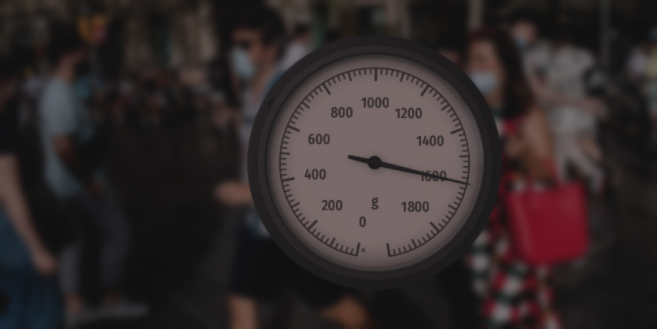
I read 1600 g
